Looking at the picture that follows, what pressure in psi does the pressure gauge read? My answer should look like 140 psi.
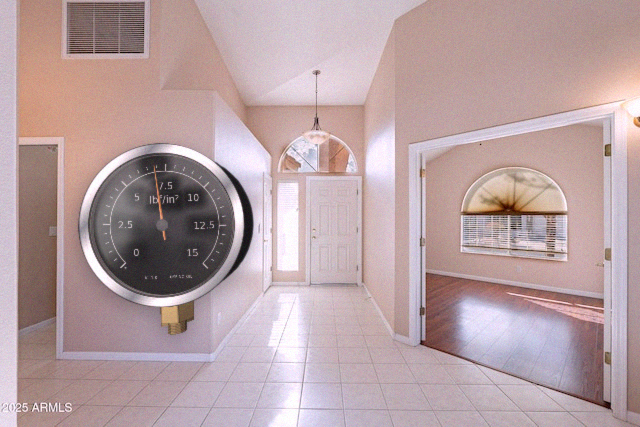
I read 7 psi
